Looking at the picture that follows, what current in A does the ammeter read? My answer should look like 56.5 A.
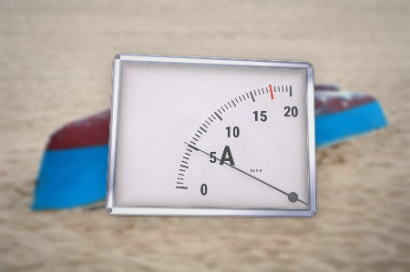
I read 5 A
